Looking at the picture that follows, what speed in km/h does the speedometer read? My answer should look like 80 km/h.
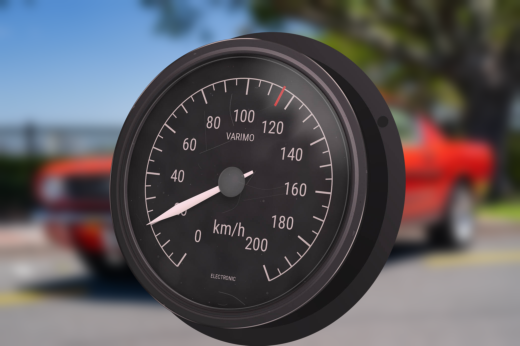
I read 20 km/h
